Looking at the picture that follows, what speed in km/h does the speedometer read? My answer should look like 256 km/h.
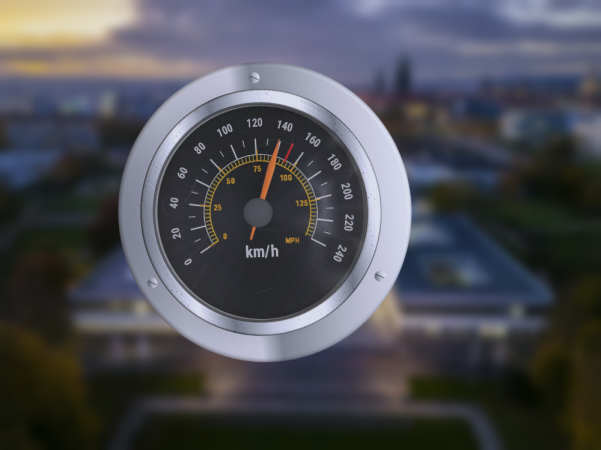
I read 140 km/h
